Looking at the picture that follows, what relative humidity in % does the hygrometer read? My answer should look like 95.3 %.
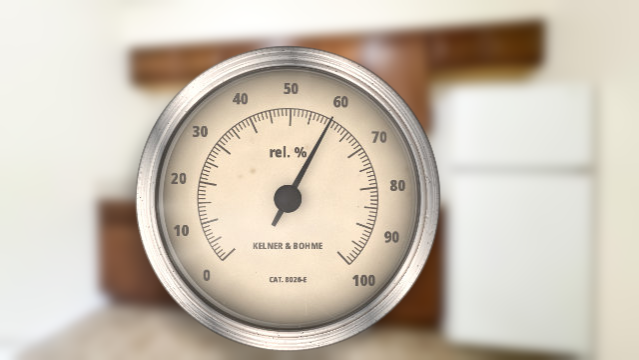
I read 60 %
